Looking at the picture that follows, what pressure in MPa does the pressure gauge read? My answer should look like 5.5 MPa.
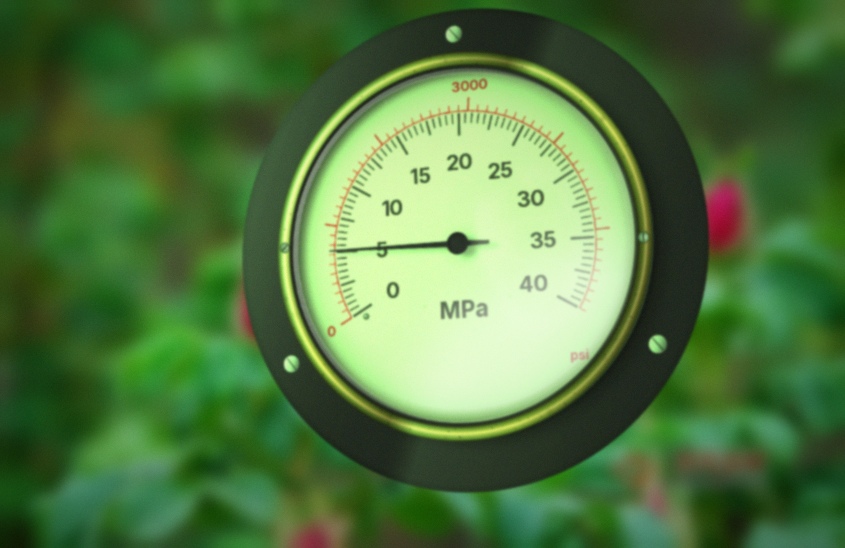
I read 5 MPa
